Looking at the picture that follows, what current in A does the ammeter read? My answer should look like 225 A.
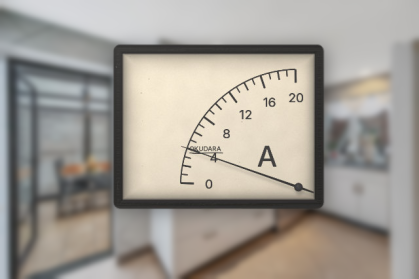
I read 4 A
